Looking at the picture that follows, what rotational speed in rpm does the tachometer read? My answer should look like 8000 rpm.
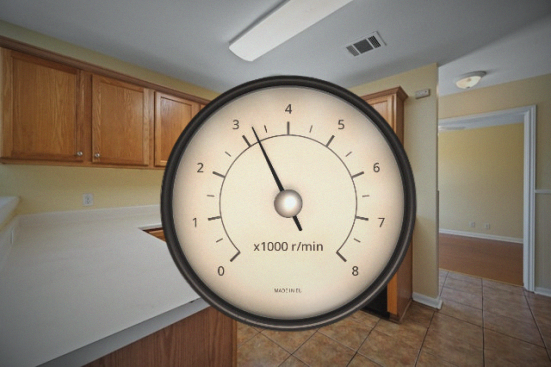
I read 3250 rpm
